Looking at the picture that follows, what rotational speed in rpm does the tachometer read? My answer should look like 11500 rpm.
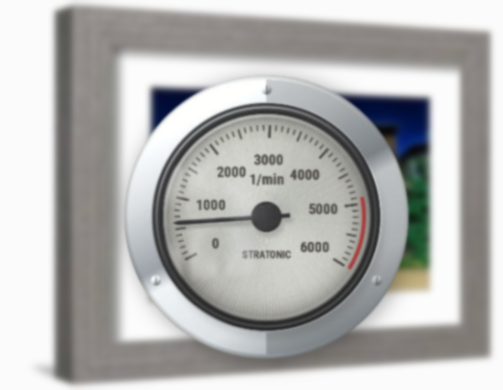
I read 600 rpm
